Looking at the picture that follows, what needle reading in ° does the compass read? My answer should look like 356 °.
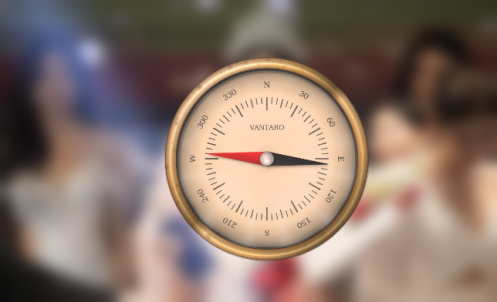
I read 275 °
